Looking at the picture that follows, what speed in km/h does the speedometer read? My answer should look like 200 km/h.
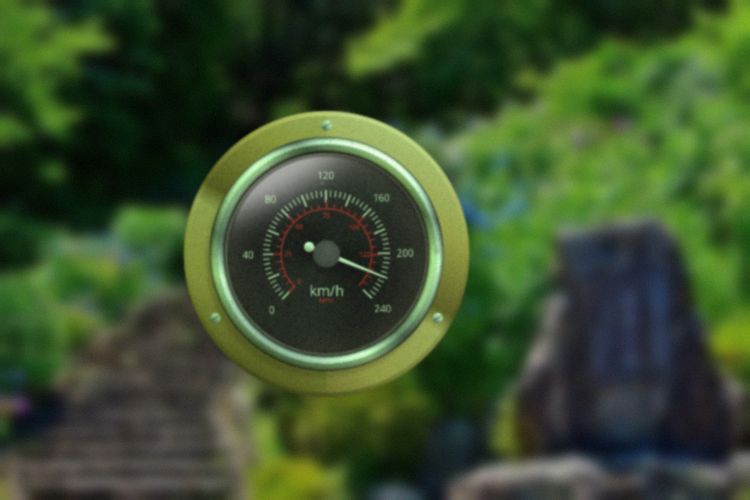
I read 220 km/h
